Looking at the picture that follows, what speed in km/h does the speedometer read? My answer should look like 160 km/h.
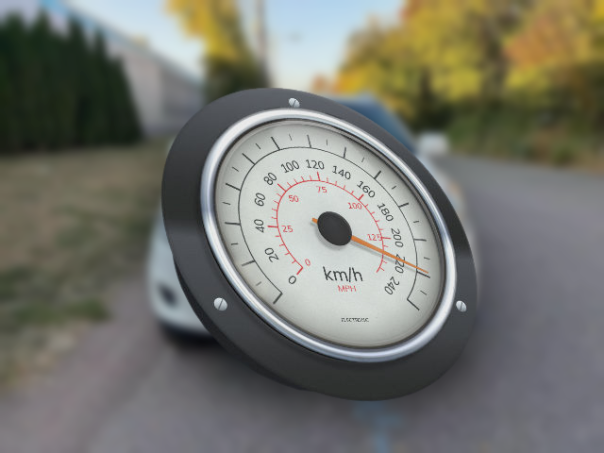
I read 220 km/h
